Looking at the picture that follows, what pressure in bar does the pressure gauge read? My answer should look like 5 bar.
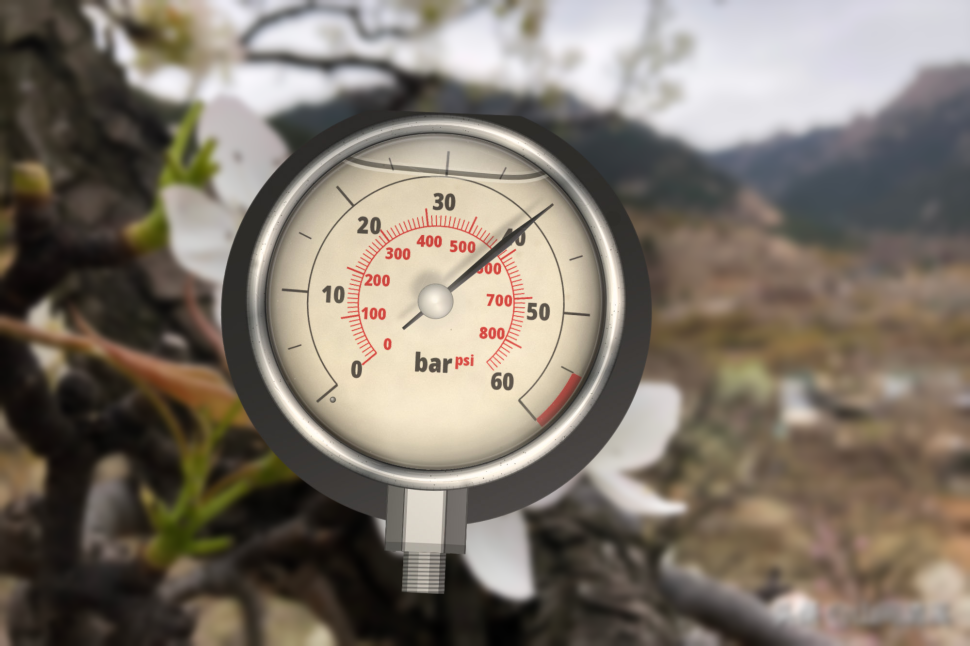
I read 40 bar
